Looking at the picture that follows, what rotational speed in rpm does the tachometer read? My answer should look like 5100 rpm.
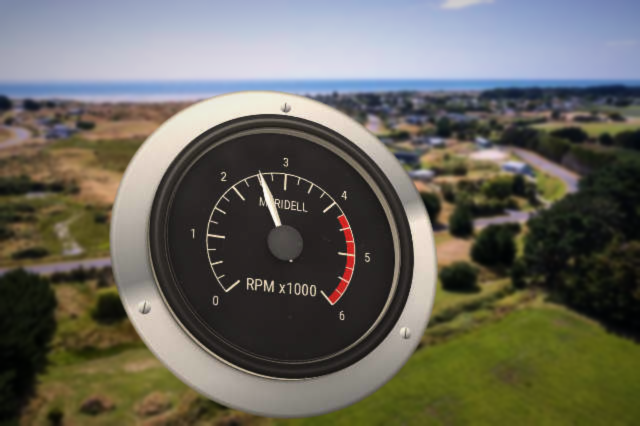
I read 2500 rpm
